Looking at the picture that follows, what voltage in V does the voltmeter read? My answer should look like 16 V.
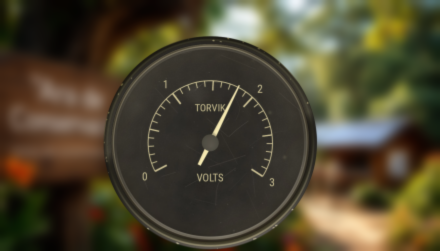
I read 1.8 V
